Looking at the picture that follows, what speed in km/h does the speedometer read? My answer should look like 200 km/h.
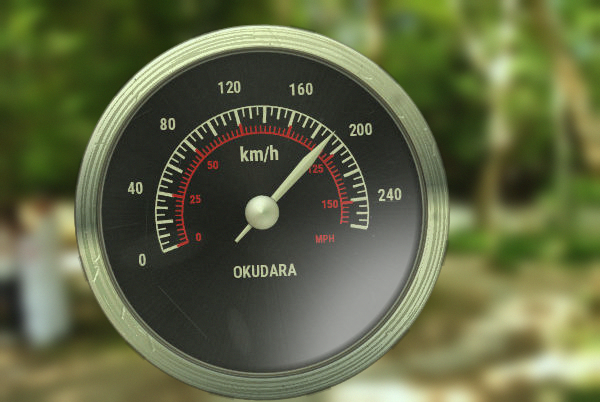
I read 190 km/h
